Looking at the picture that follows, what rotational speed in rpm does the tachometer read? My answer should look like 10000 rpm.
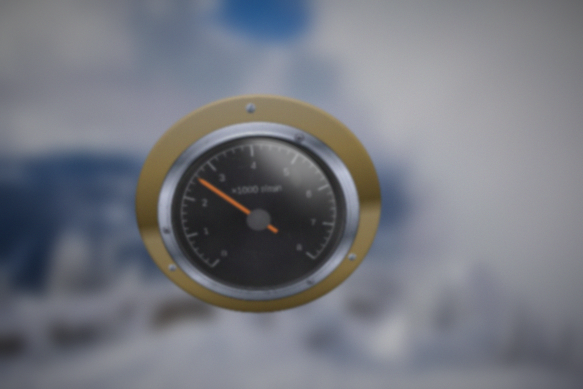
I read 2600 rpm
